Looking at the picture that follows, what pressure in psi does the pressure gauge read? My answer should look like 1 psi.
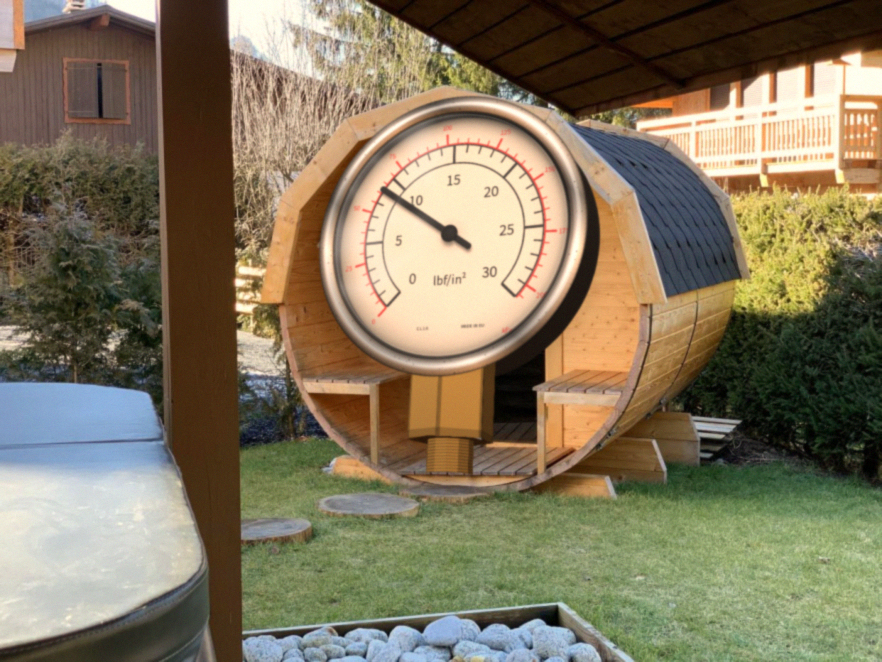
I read 9 psi
